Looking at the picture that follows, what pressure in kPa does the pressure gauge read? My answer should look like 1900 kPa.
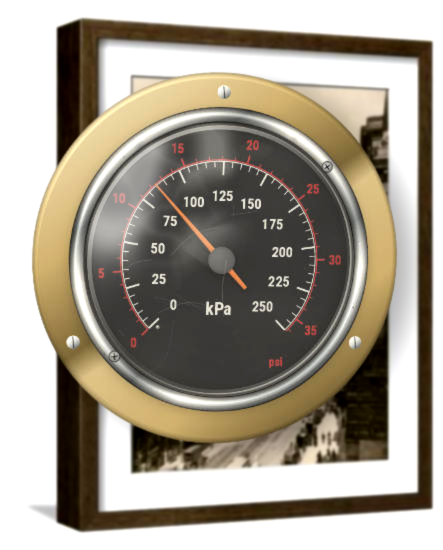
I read 85 kPa
